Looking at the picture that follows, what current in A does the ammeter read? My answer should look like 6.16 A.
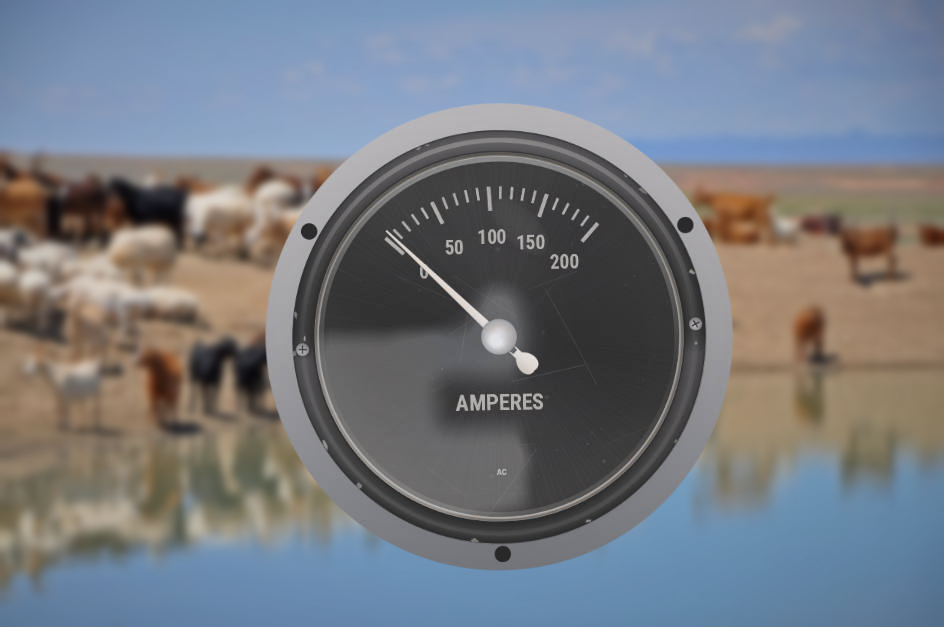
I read 5 A
